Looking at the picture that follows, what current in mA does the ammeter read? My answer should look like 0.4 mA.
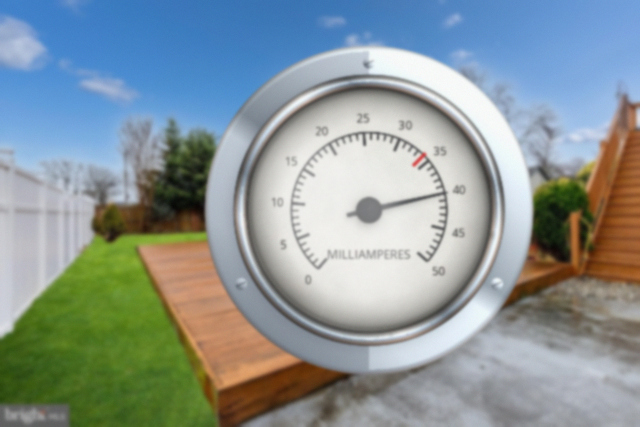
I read 40 mA
